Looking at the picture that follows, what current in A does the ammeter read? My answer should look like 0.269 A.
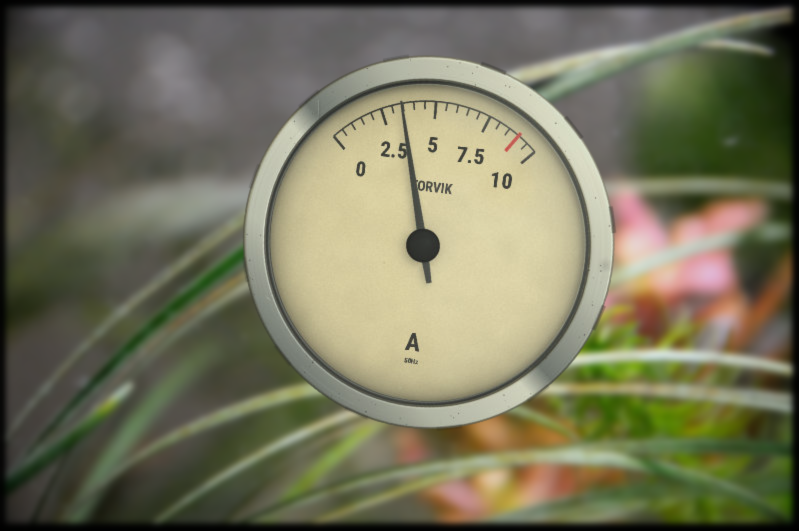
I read 3.5 A
